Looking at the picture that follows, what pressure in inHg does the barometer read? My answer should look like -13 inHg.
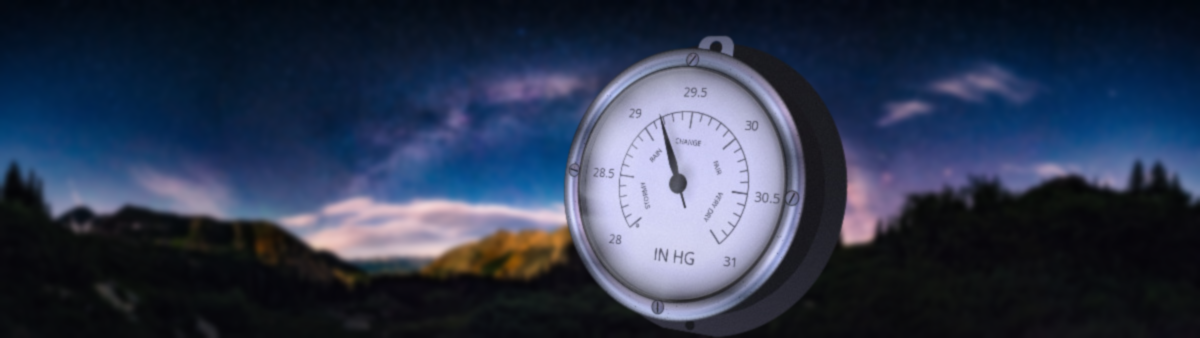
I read 29.2 inHg
